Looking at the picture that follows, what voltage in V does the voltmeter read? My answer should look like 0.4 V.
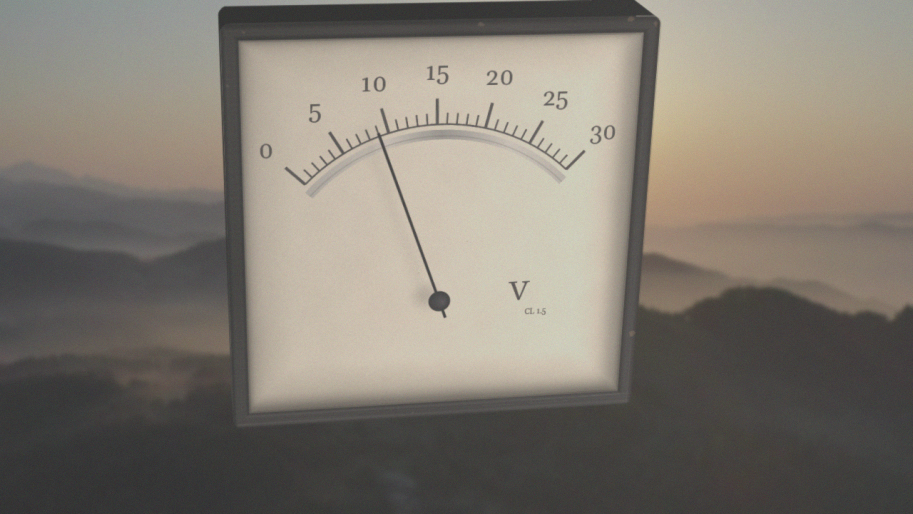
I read 9 V
